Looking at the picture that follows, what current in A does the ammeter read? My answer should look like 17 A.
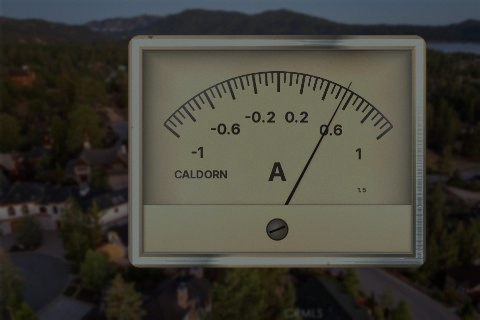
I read 0.55 A
